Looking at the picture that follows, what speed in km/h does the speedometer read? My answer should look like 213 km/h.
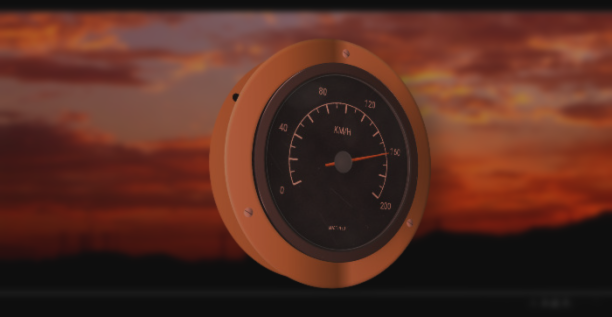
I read 160 km/h
